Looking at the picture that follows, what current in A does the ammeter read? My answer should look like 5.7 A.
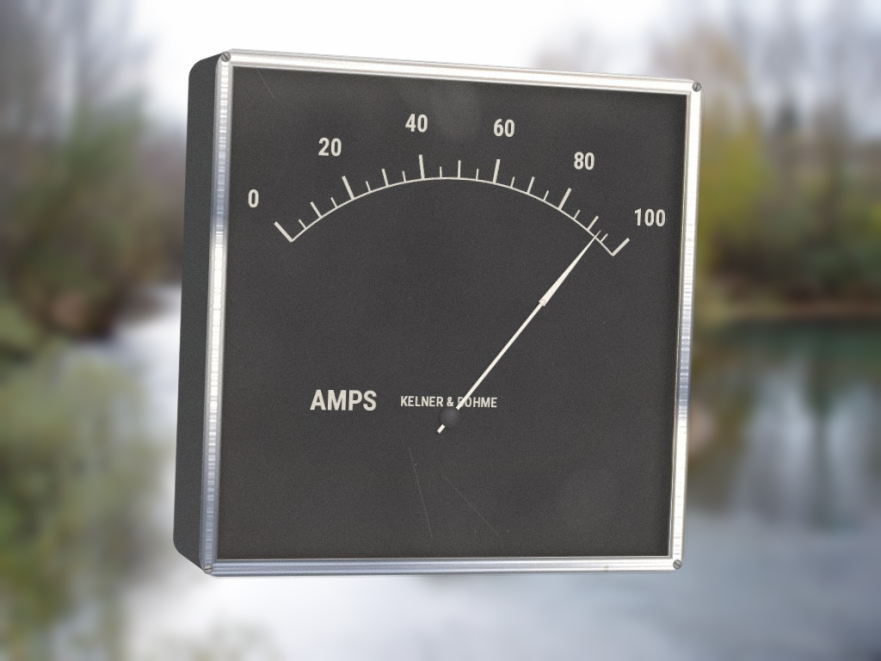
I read 92.5 A
